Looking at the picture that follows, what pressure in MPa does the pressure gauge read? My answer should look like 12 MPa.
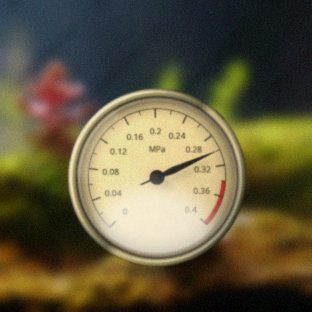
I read 0.3 MPa
